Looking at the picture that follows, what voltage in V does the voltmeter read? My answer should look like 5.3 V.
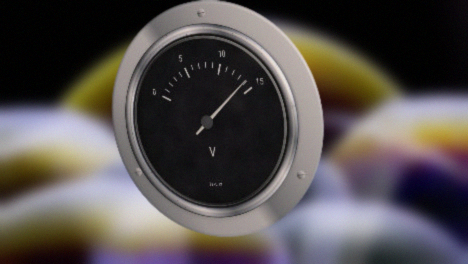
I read 14 V
